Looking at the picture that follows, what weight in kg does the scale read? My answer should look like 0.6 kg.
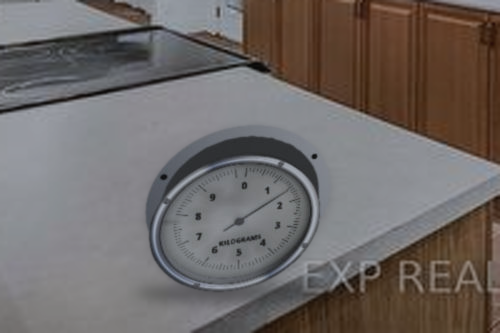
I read 1.5 kg
